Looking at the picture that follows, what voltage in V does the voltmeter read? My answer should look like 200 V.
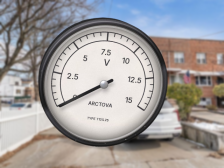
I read 0 V
